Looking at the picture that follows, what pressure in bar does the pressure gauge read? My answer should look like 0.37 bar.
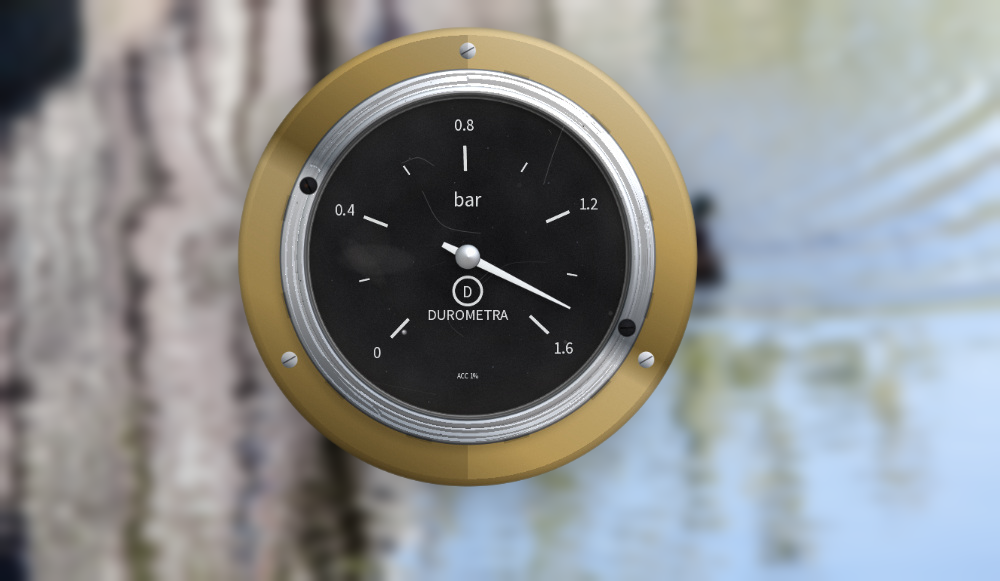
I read 1.5 bar
